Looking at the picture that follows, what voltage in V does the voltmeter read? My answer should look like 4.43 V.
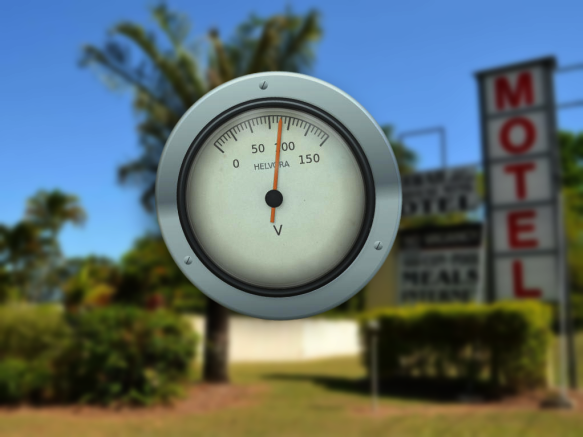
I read 90 V
